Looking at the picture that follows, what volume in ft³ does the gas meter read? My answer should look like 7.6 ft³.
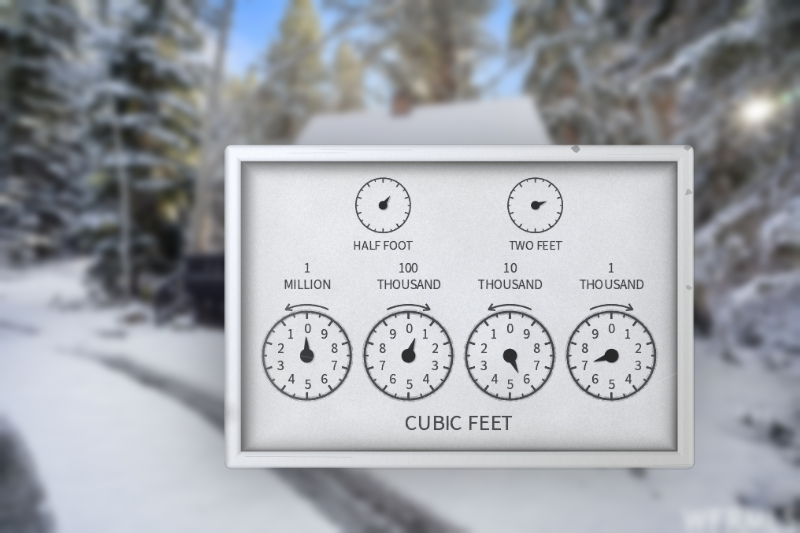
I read 5700 ft³
